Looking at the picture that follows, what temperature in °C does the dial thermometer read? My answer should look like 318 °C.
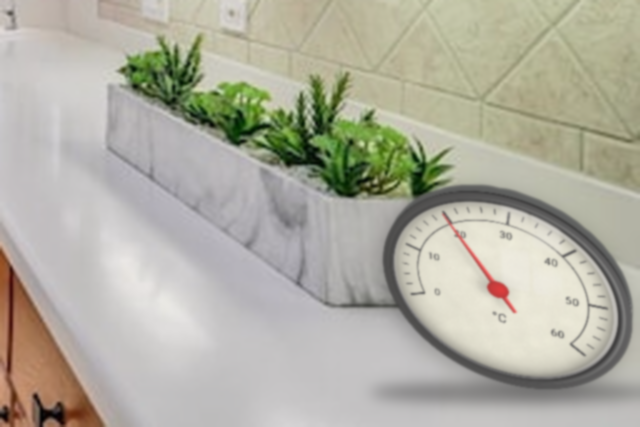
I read 20 °C
